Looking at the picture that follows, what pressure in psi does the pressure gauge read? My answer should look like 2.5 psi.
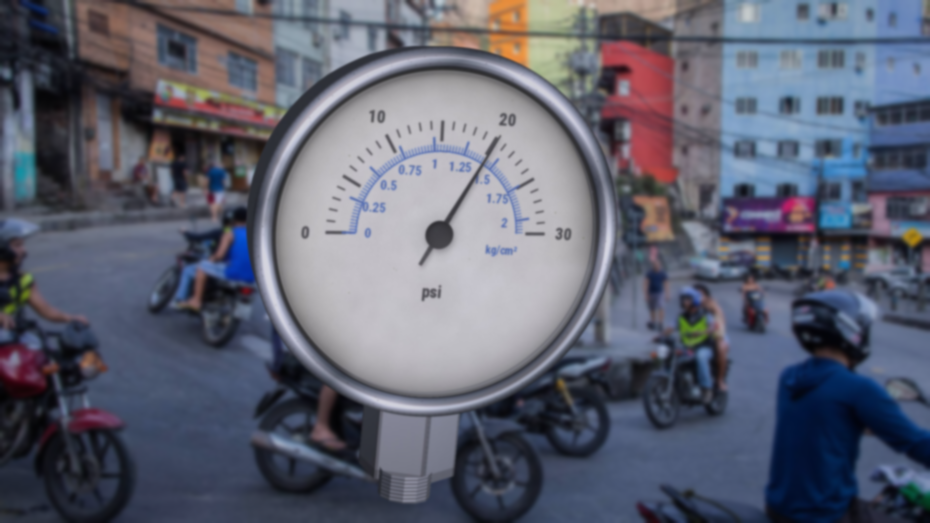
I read 20 psi
